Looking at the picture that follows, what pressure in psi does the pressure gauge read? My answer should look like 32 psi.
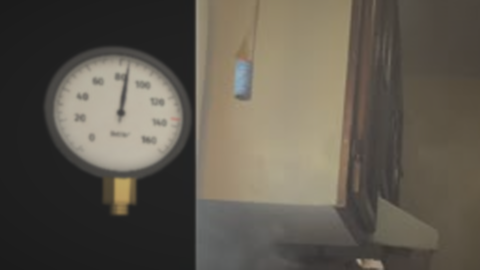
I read 85 psi
